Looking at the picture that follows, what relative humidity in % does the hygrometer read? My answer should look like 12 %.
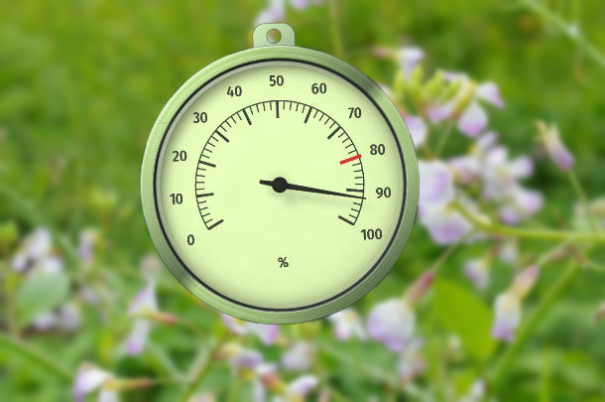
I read 92 %
